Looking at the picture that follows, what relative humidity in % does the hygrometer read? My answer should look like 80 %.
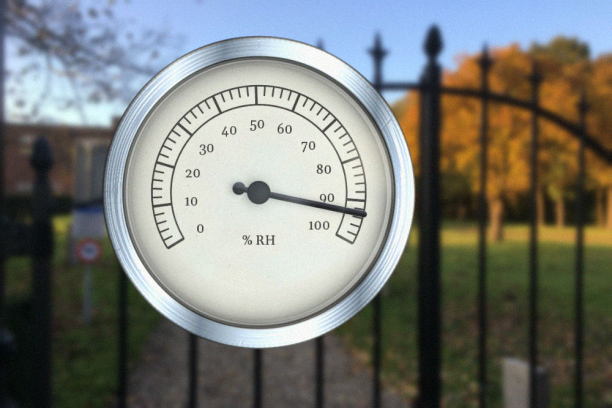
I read 93 %
